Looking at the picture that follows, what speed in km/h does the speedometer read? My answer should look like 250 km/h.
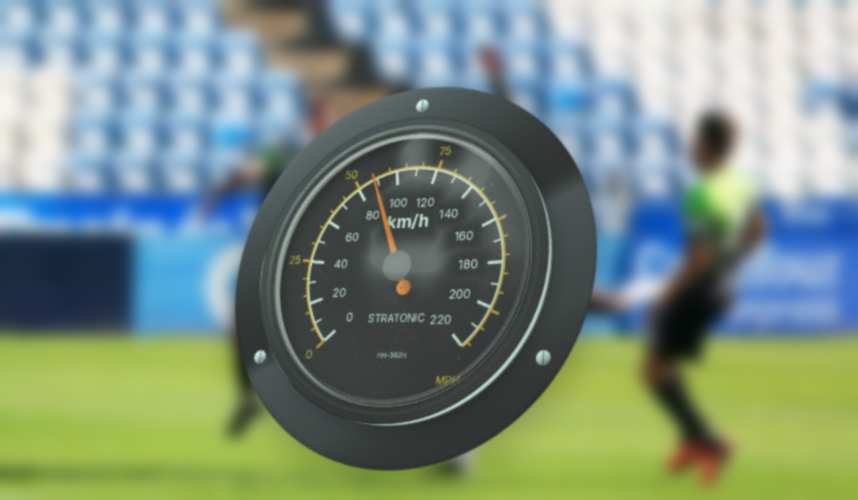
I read 90 km/h
